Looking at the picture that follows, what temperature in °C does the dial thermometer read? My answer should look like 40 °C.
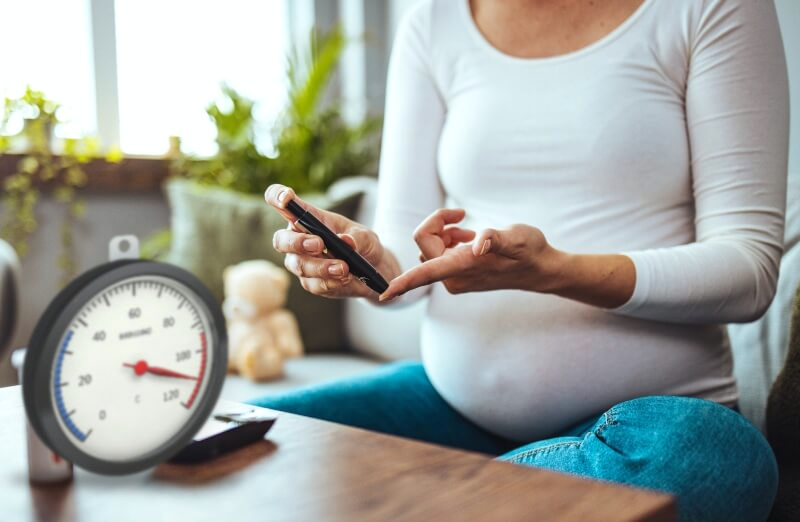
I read 110 °C
